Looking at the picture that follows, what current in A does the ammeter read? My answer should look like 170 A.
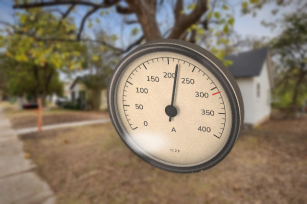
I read 220 A
